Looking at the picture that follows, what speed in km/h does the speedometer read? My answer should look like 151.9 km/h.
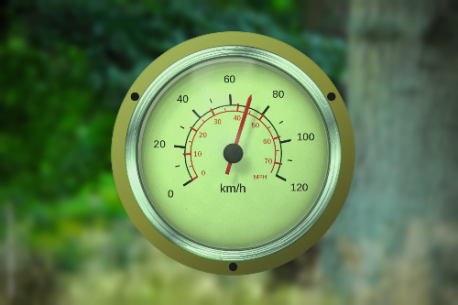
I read 70 km/h
